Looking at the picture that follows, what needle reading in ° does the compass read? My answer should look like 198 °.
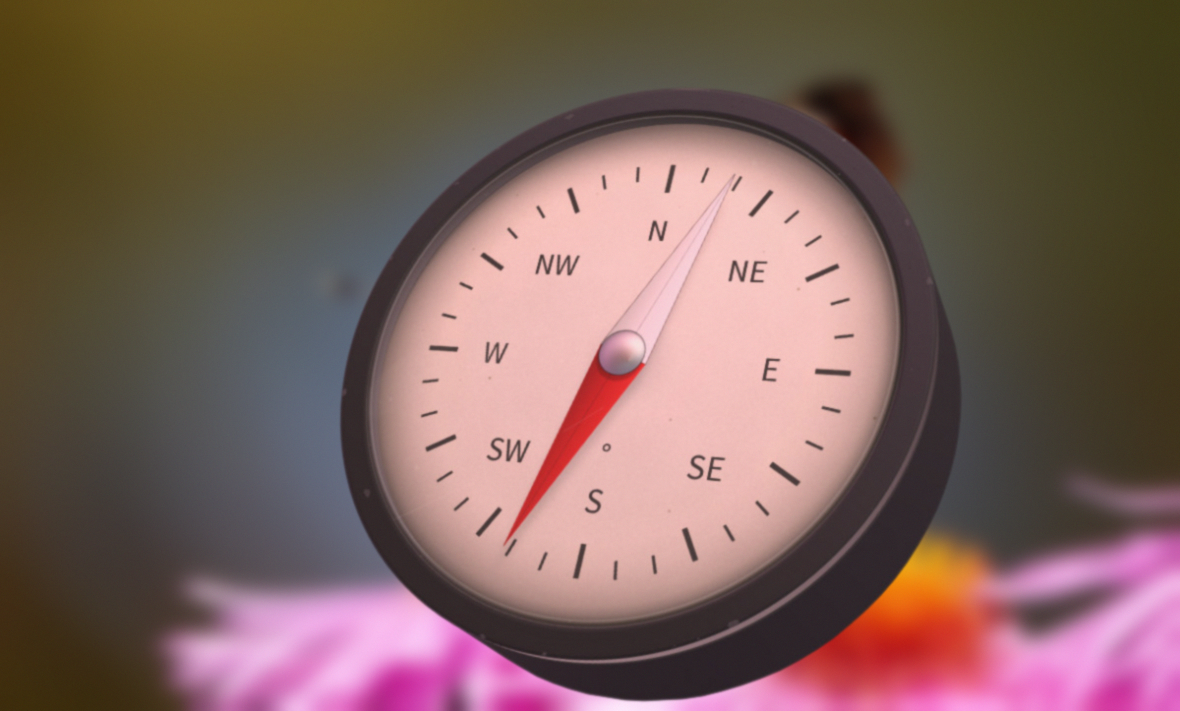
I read 200 °
